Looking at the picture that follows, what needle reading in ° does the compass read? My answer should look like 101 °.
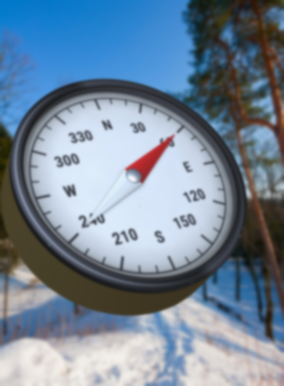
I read 60 °
